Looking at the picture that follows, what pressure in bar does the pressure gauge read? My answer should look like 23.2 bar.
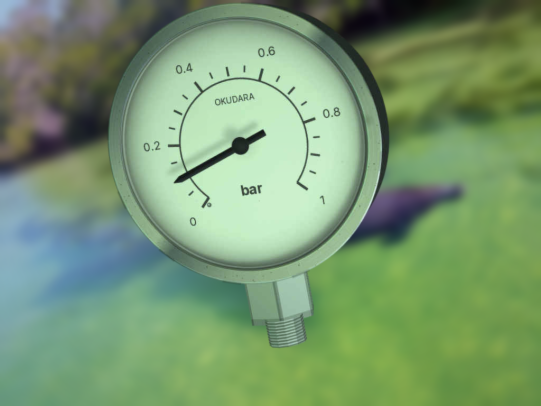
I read 0.1 bar
